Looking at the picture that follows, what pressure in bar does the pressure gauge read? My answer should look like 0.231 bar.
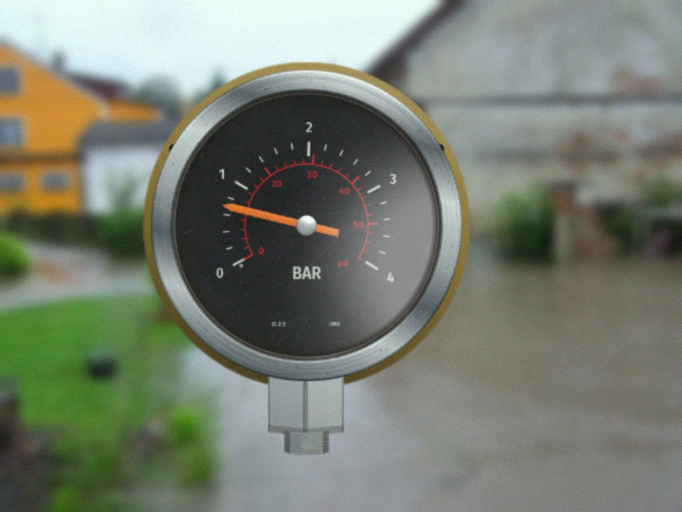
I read 0.7 bar
